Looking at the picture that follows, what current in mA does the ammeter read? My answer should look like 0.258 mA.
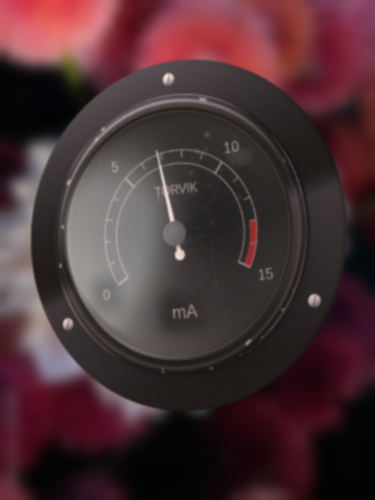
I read 7 mA
